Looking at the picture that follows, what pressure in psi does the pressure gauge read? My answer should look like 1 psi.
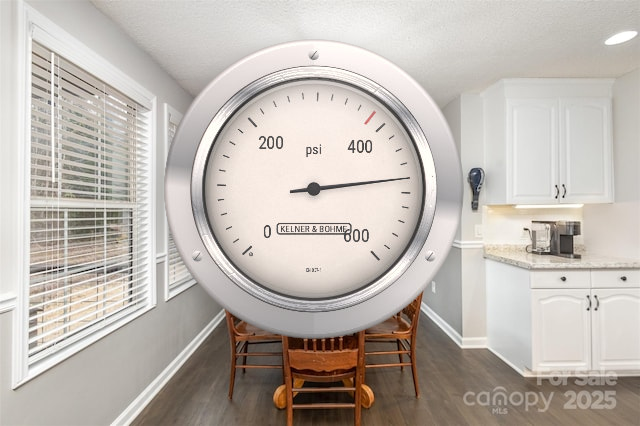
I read 480 psi
